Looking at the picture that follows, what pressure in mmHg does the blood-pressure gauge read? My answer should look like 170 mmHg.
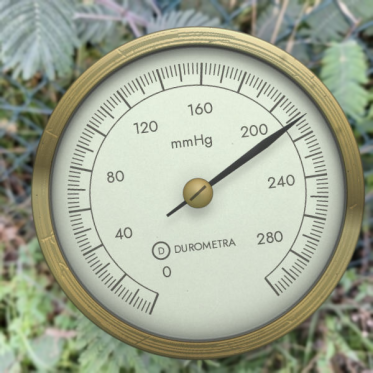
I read 212 mmHg
